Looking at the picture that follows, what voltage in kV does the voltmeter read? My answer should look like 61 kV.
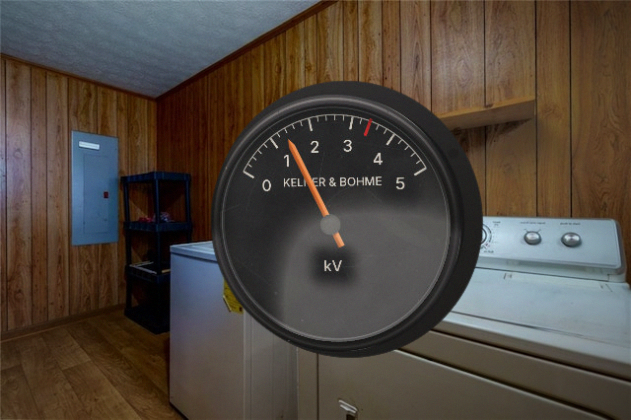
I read 1.4 kV
